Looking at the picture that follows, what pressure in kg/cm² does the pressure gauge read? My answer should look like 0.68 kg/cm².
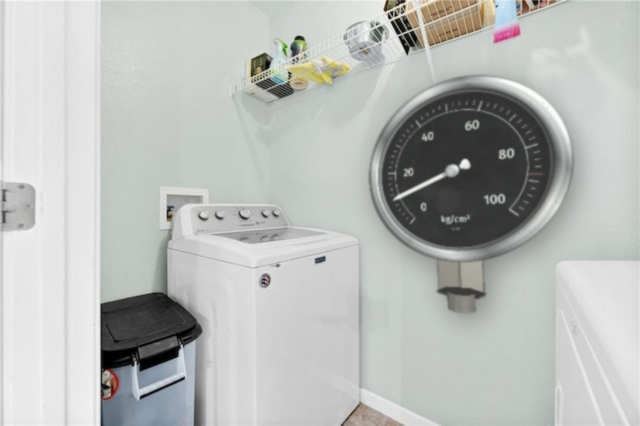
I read 10 kg/cm²
